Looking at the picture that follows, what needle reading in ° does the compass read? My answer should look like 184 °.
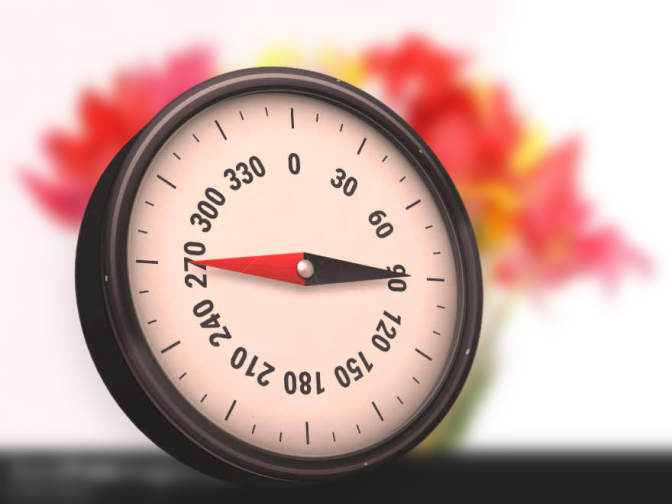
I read 270 °
